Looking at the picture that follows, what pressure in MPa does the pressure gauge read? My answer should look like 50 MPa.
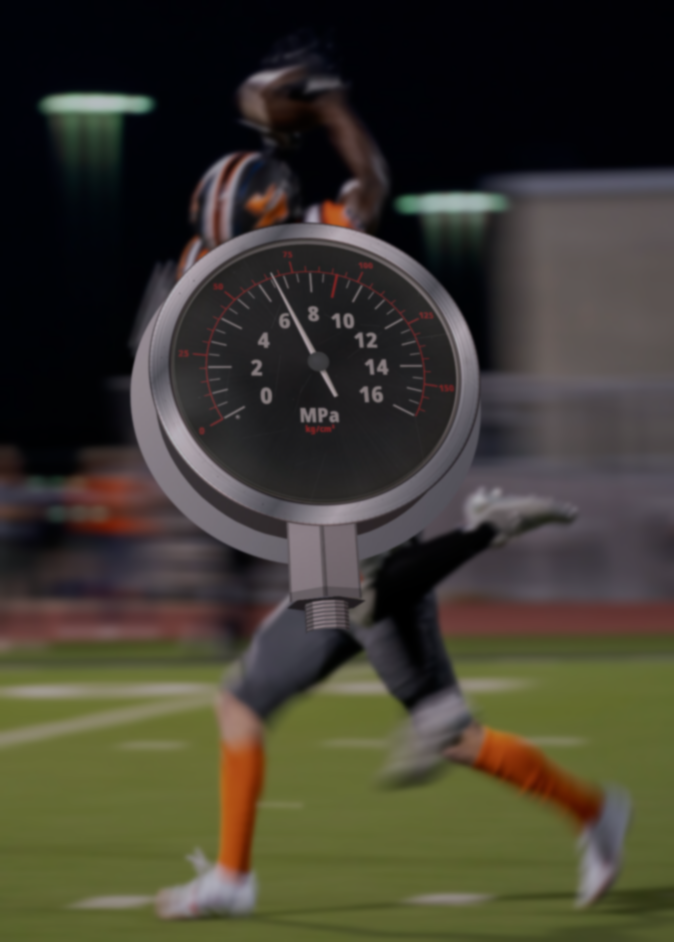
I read 6.5 MPa
